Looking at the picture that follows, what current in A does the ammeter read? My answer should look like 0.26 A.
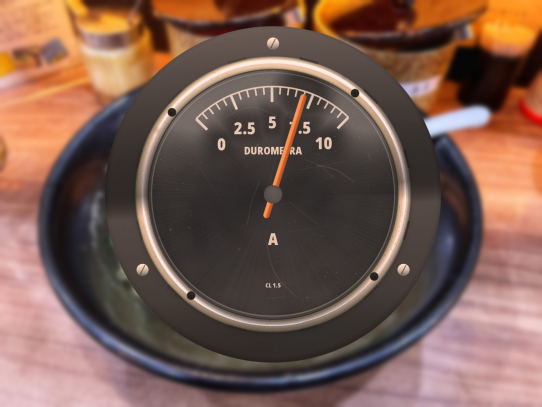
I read 7 A
